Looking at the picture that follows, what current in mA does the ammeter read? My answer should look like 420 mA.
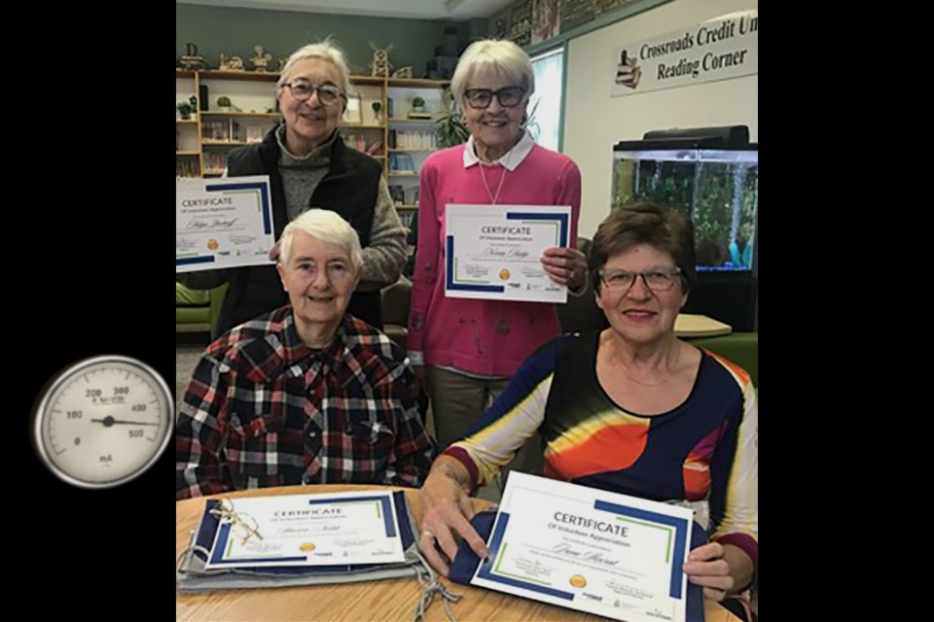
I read 460 mA
